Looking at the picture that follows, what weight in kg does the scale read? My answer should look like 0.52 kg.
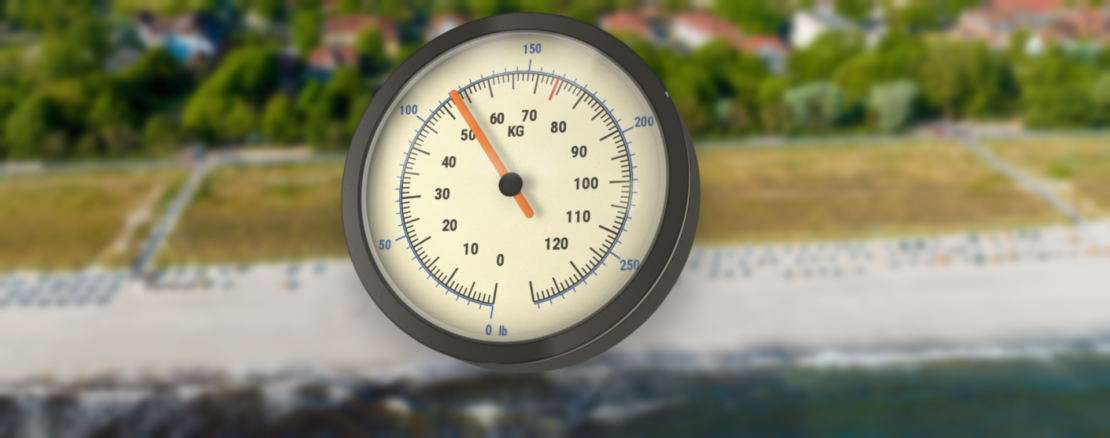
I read 53 kg
